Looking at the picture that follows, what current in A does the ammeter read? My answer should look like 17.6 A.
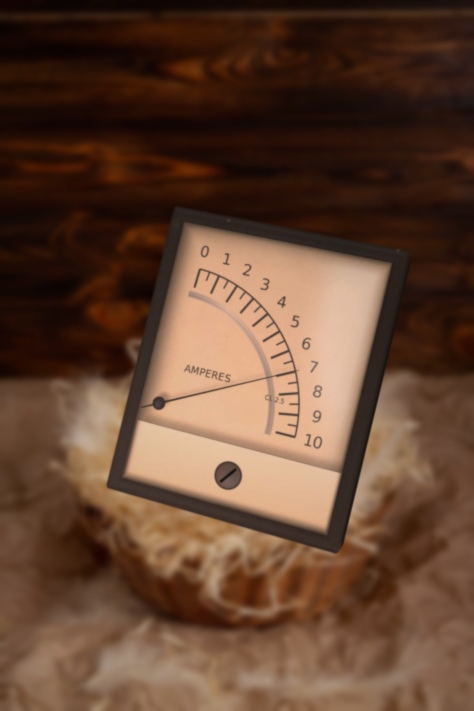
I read 7 A
